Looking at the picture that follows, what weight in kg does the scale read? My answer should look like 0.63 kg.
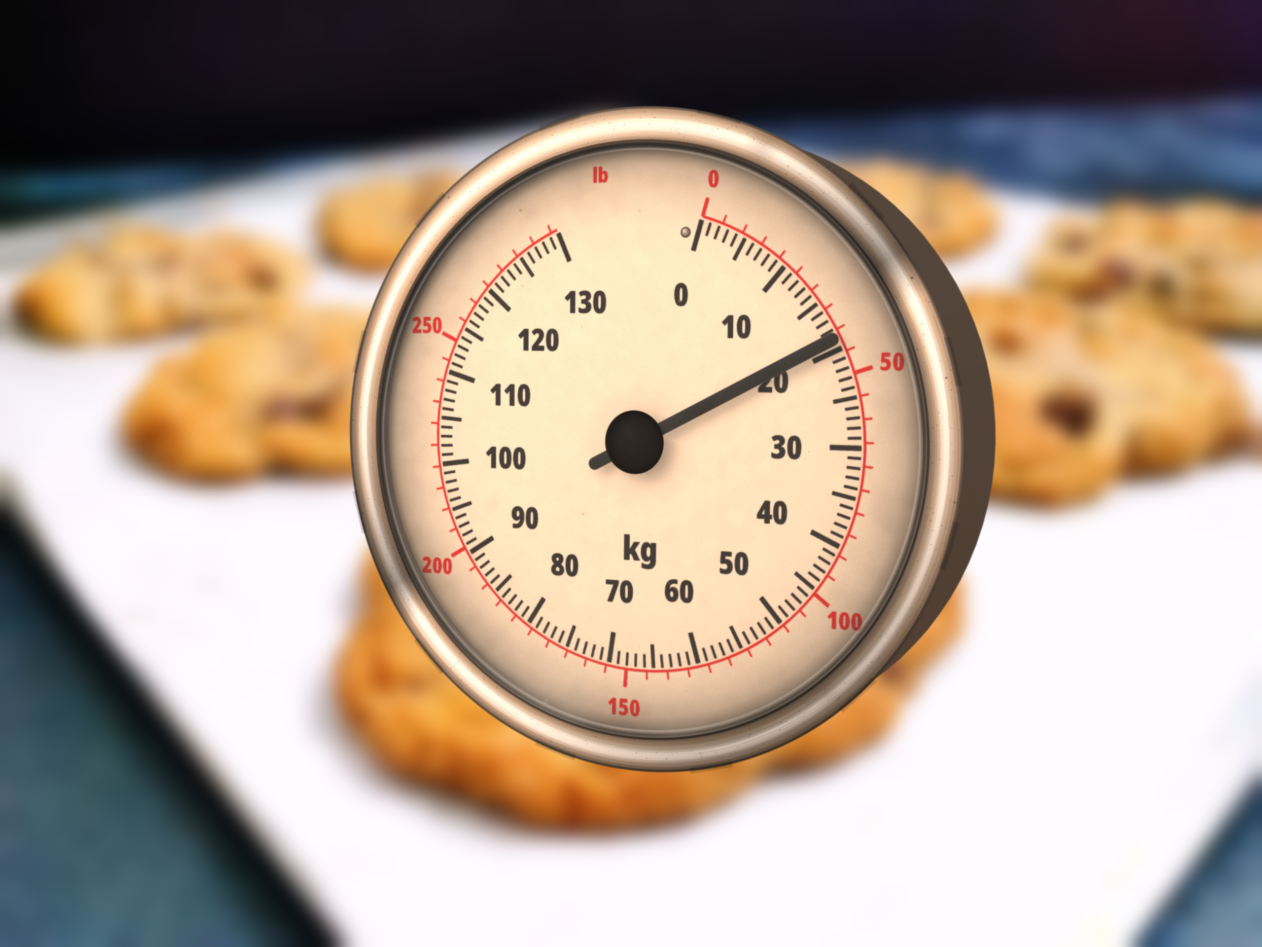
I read 19 kg
